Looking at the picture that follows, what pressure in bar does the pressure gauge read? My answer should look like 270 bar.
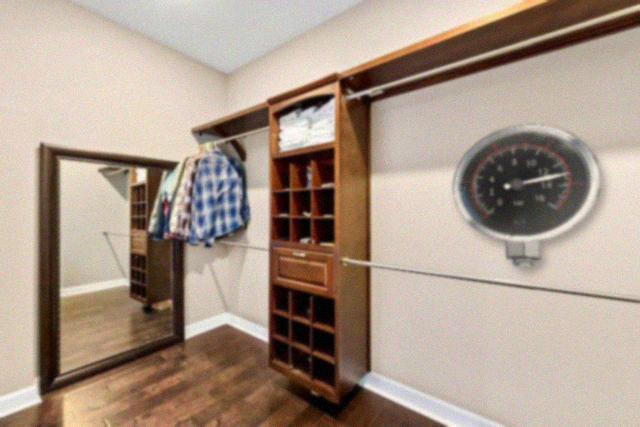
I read 13 bar
